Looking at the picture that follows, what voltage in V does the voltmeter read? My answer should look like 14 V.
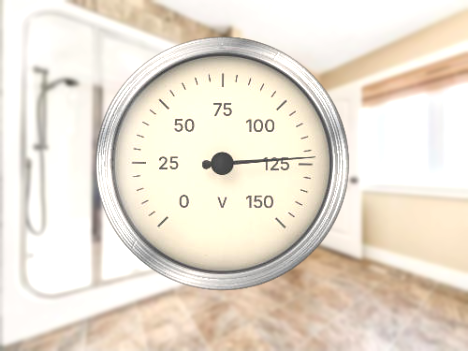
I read 122.5 V
